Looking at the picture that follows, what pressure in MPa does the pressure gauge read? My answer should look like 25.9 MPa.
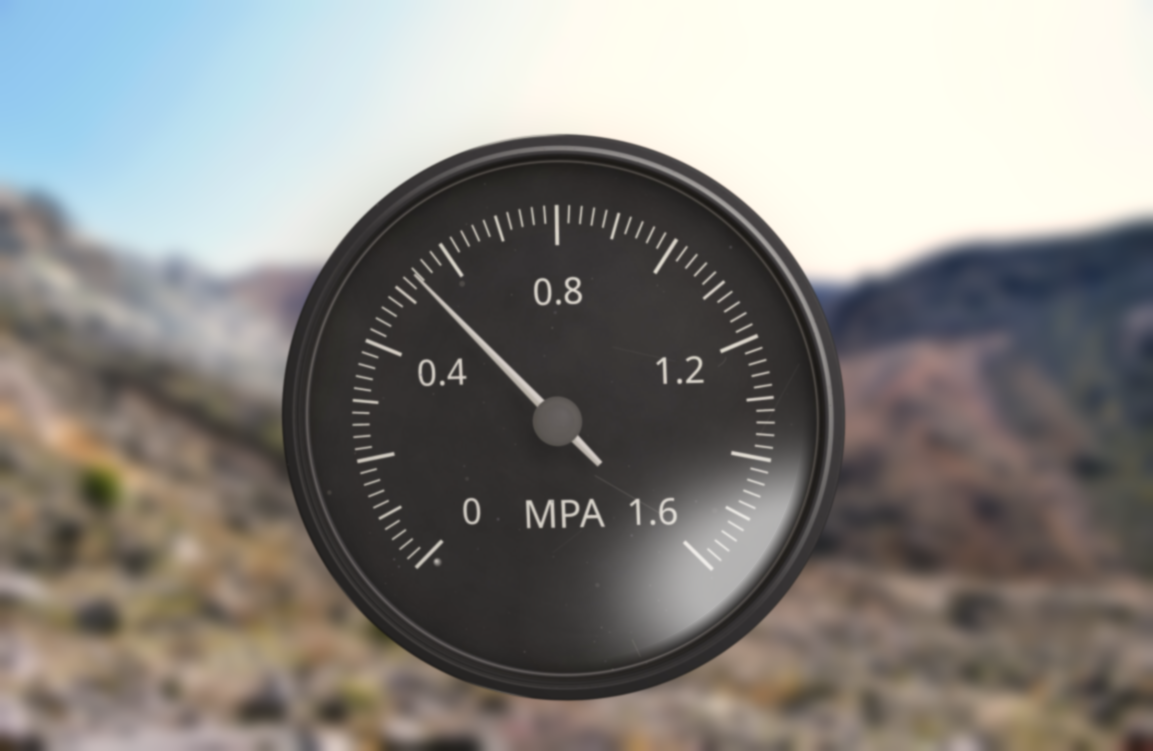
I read 0.54 MPa
